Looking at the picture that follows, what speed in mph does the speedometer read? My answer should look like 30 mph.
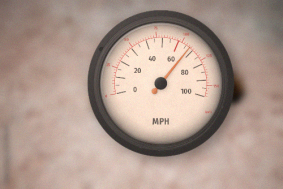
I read 67.5 mph
